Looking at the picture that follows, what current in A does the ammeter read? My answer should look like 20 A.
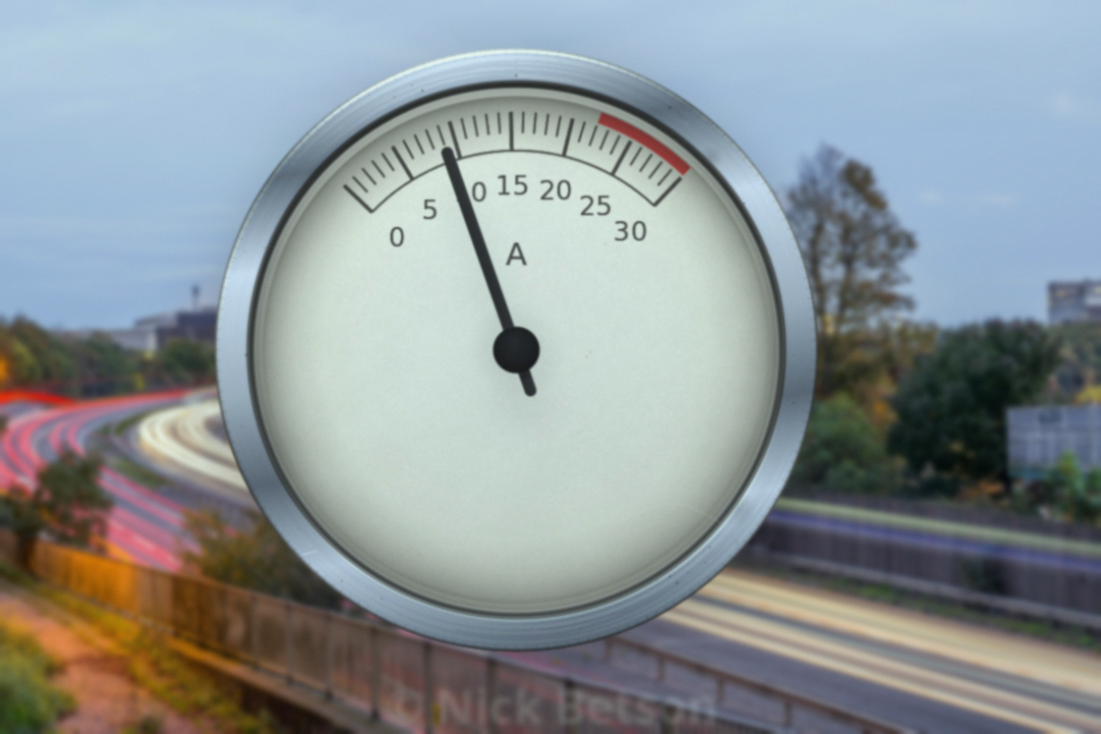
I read 9 A
